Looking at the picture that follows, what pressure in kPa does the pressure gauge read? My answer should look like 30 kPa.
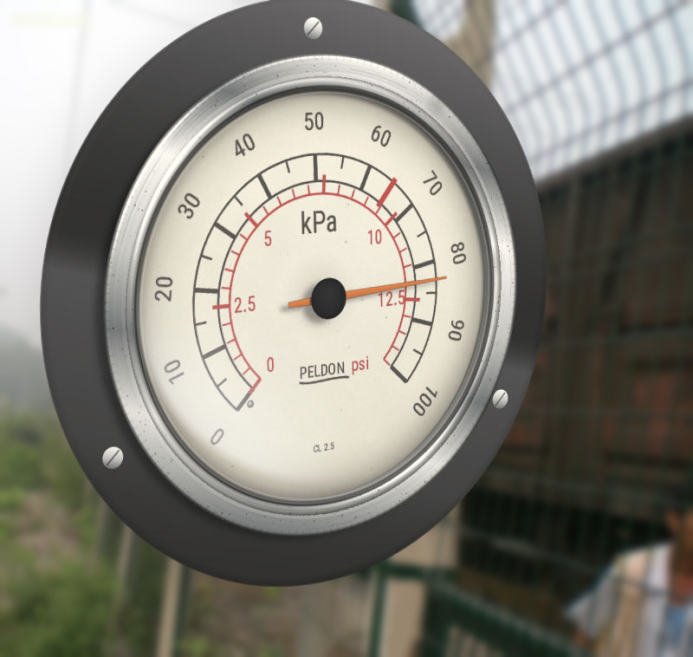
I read 82.5 kPa
